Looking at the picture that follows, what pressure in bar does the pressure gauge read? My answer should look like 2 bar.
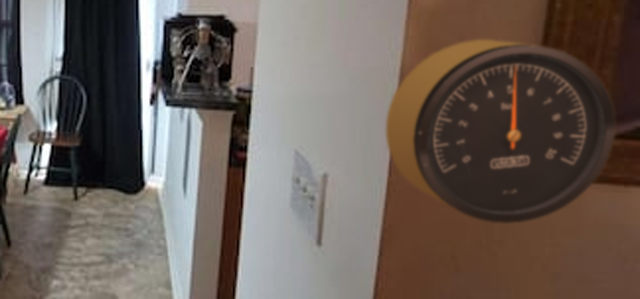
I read 5 bar
